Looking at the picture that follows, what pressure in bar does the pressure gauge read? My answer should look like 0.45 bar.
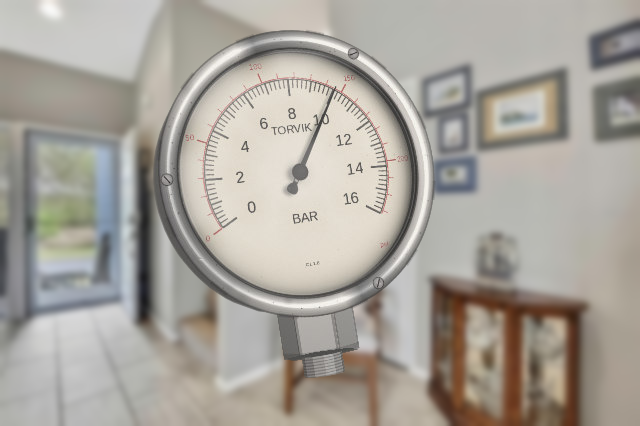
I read 10 bar
